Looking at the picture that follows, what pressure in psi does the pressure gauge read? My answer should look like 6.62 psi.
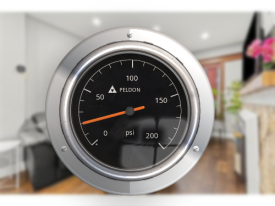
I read 20 psi
